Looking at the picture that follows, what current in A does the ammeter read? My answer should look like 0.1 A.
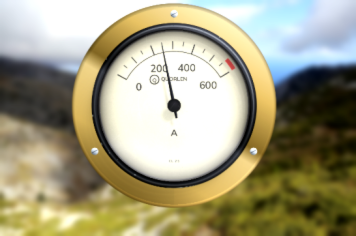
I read 250 A
